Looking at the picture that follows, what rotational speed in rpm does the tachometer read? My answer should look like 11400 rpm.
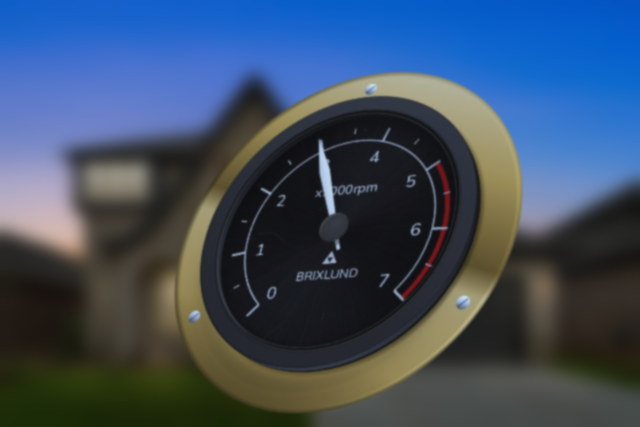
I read 3000 rpm
